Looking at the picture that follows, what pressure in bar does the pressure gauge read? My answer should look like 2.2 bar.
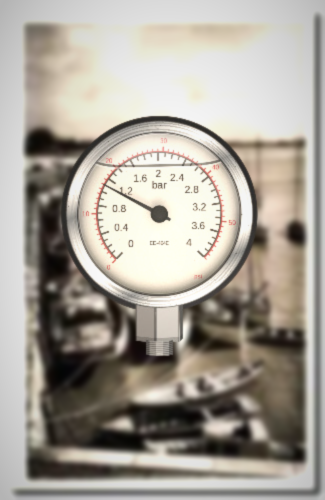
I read 1.1 bar
